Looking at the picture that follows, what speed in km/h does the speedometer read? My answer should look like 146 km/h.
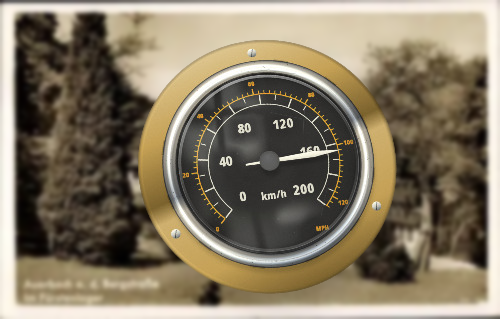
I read 165 km/h
